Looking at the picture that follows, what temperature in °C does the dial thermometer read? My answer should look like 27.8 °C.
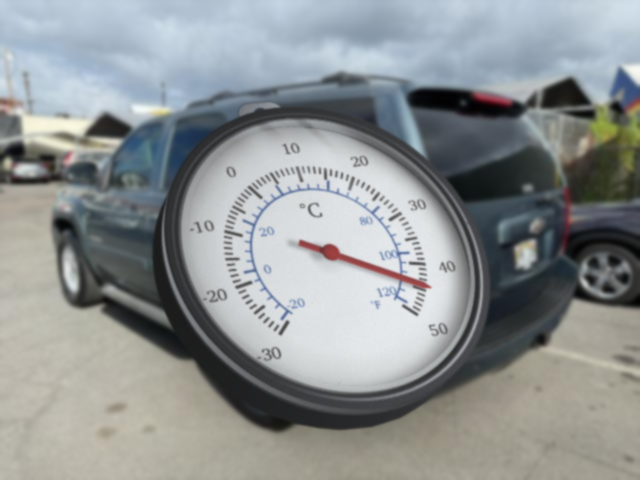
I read 45 °C
